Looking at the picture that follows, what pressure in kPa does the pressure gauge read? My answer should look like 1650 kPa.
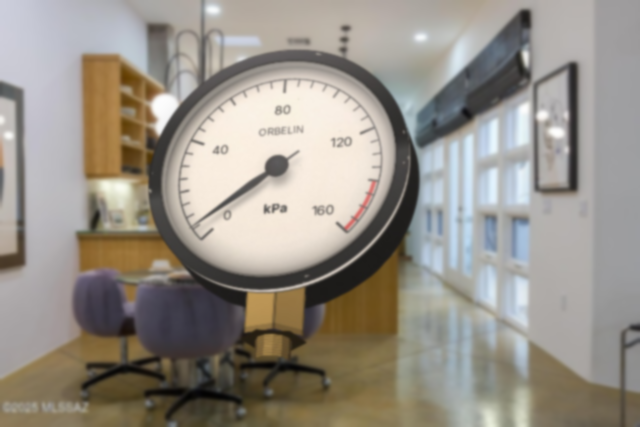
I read 5 kPa
